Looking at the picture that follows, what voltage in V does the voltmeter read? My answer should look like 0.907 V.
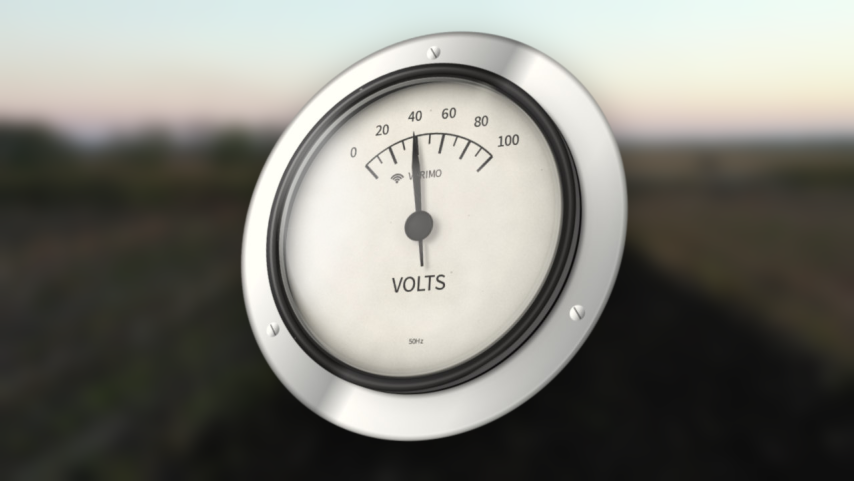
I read 40 V
